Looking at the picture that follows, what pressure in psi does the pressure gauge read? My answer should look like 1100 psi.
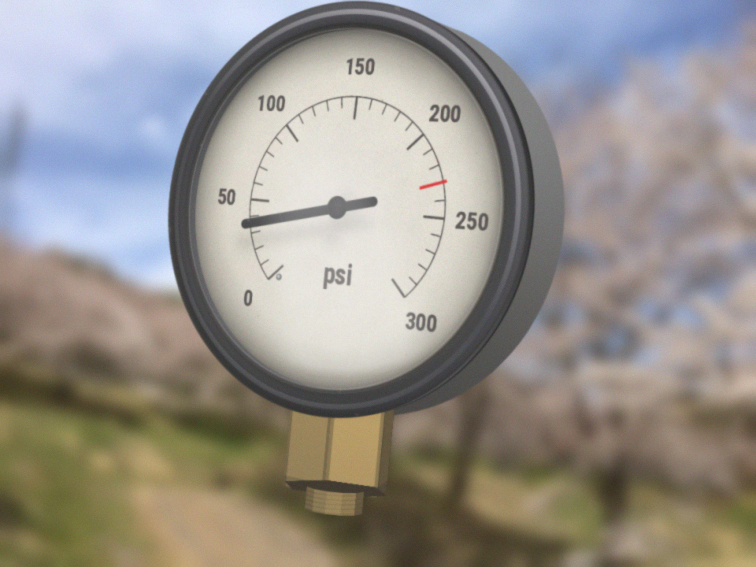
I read 35 psi
